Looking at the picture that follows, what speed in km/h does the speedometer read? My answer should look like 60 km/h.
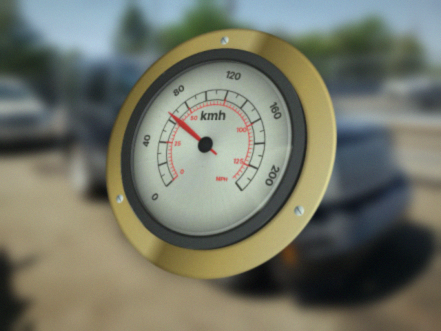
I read 65 km/h
